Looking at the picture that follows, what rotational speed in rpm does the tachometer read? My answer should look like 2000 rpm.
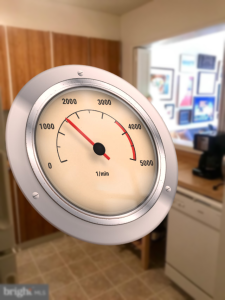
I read 1500 rpm
